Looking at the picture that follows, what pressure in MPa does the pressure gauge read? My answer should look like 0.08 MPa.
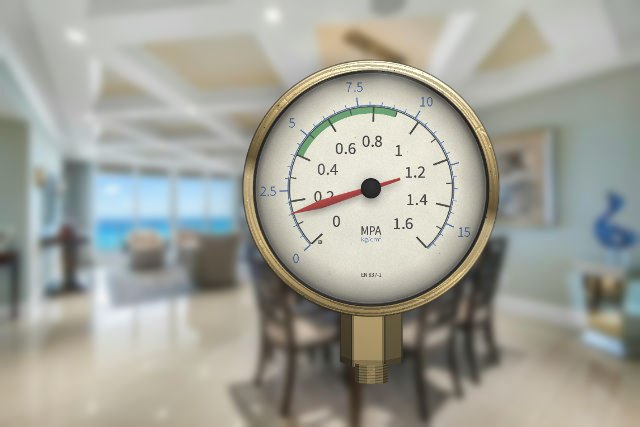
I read 0.15 MPa
